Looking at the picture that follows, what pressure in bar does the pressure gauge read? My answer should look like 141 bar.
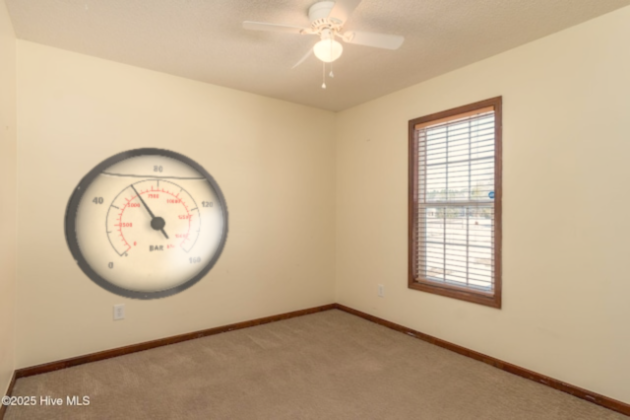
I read 60 bar
